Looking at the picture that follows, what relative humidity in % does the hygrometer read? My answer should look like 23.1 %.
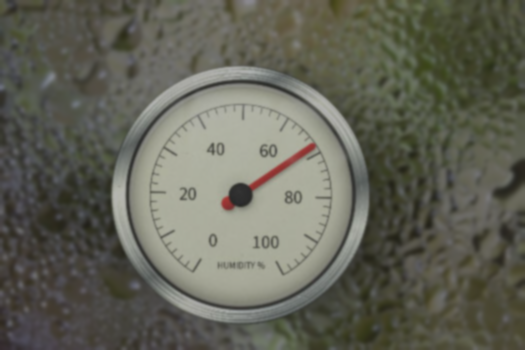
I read 68 %
